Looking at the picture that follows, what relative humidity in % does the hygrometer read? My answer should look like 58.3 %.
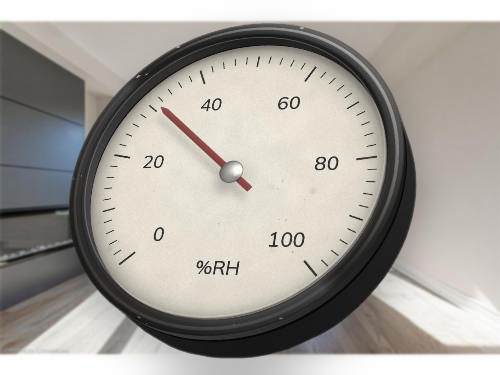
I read 31 %
